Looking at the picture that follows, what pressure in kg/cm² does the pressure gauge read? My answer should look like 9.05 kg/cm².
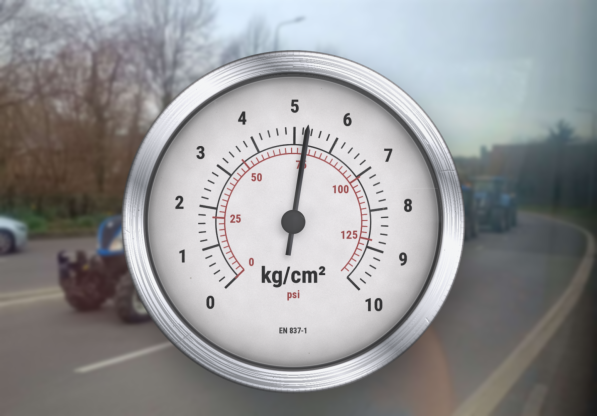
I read 5.3 kg/cm²
